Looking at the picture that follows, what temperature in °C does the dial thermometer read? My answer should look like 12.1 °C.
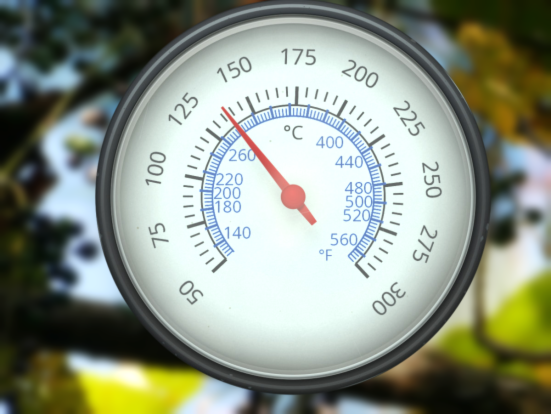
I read 137.5 °C
